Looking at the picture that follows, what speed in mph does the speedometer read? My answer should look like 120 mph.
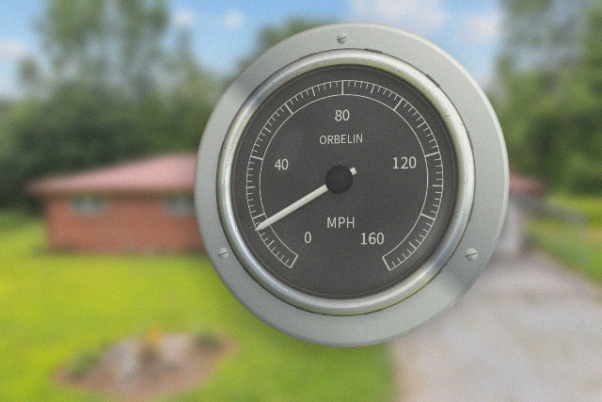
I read 16 mph
